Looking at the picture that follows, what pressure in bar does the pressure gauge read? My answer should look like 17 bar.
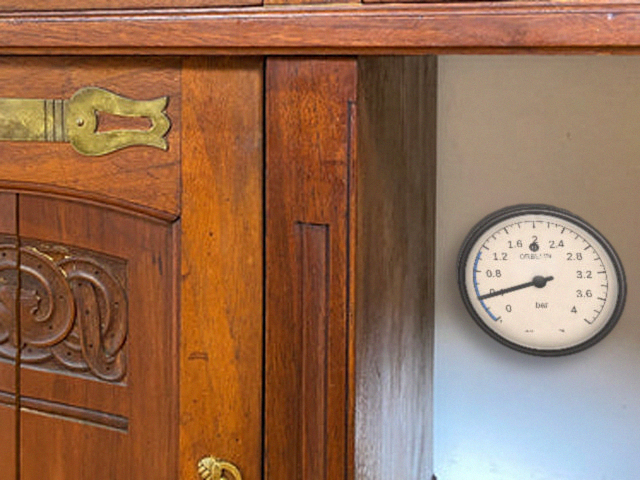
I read 0.4 bar
